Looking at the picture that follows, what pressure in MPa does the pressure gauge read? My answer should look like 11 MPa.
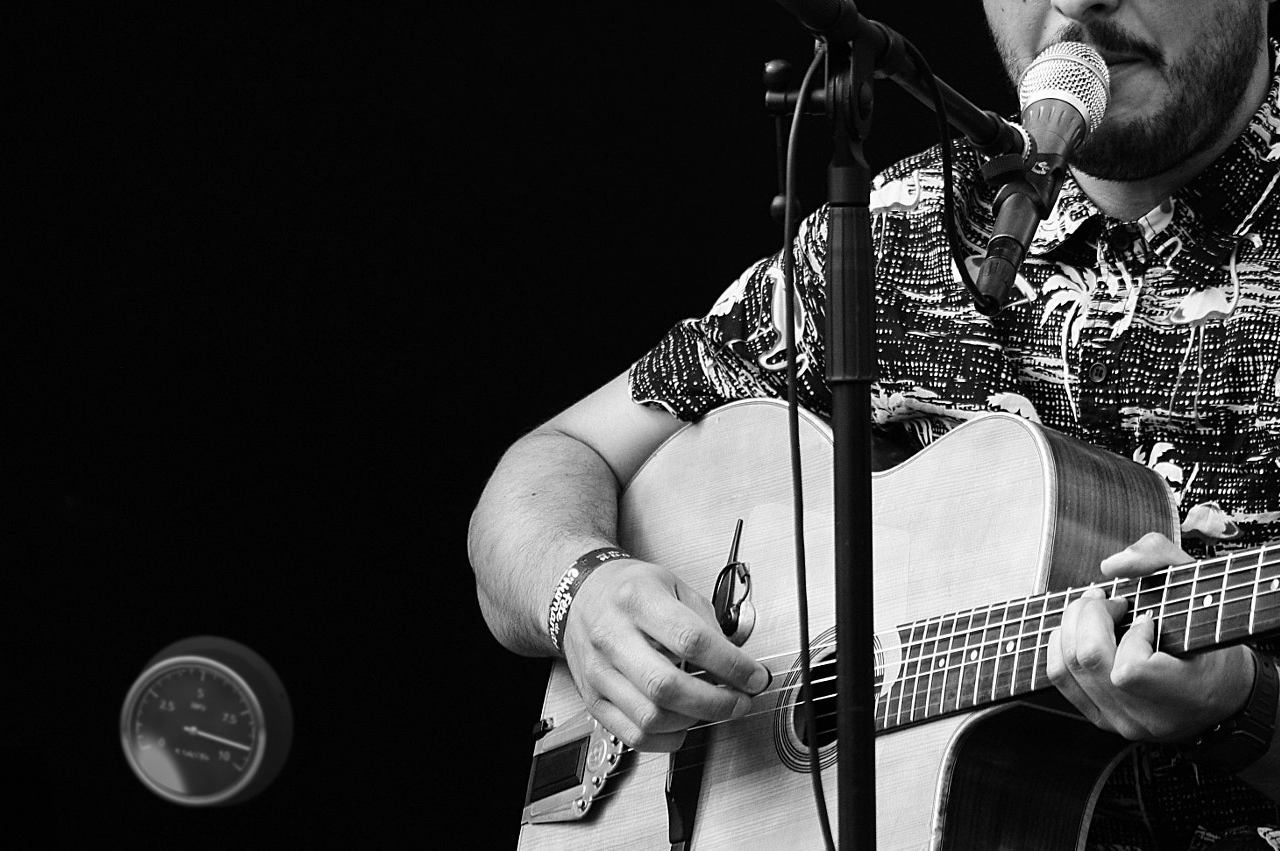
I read 9 MPa
